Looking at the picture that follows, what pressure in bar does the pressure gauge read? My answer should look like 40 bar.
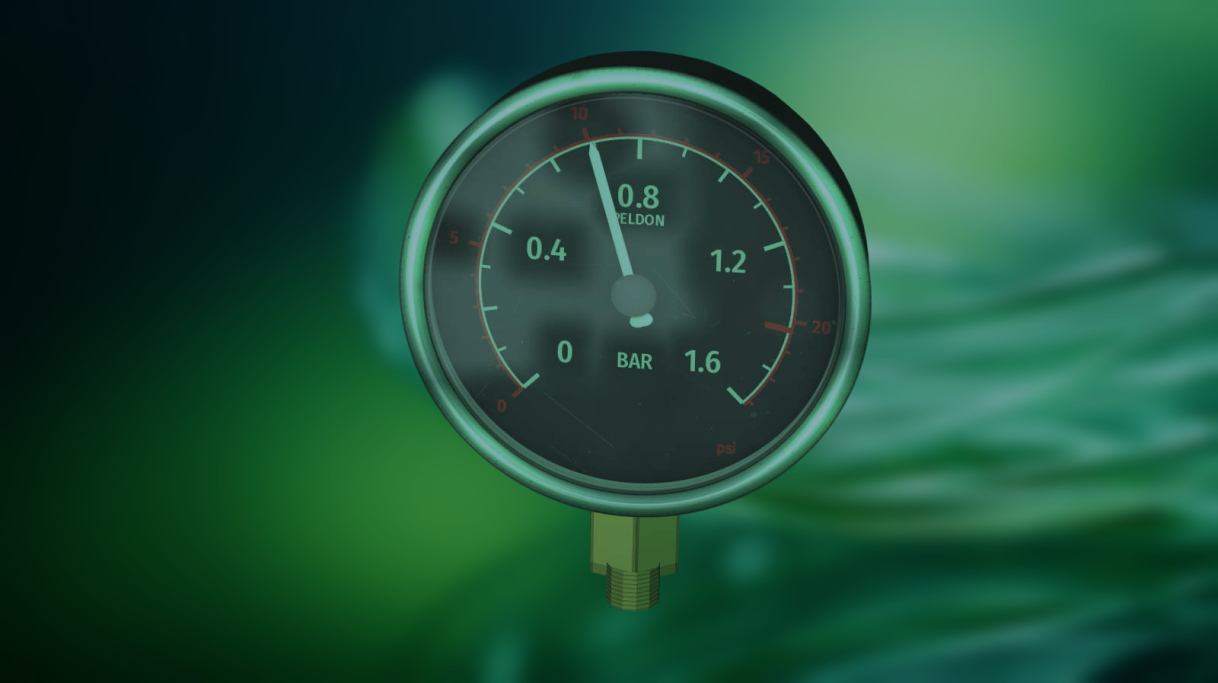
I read 0.7 bar
